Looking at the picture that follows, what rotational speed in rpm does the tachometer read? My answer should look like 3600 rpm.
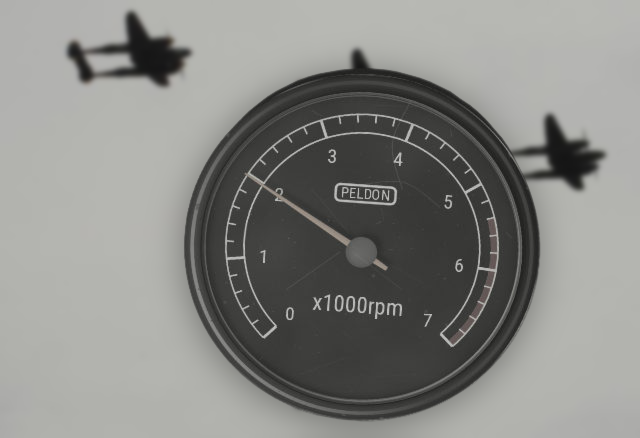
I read 2000 rpm
